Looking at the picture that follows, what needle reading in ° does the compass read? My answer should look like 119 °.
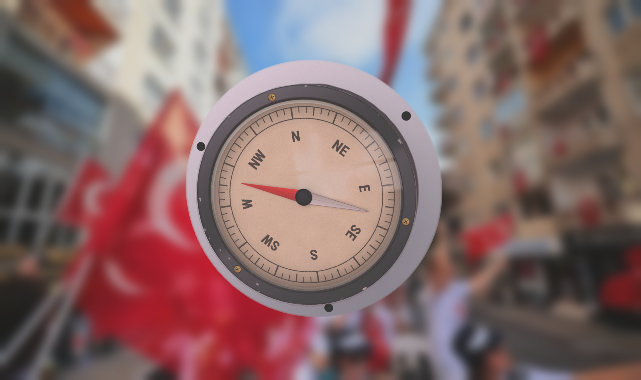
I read 290 °
